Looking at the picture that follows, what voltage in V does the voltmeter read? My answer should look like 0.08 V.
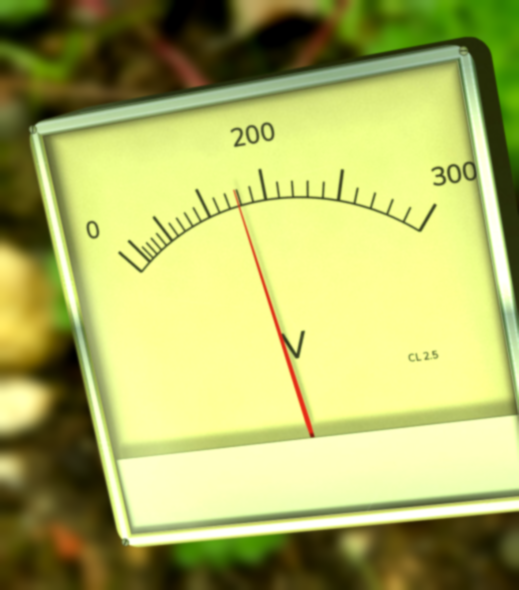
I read 180 V
